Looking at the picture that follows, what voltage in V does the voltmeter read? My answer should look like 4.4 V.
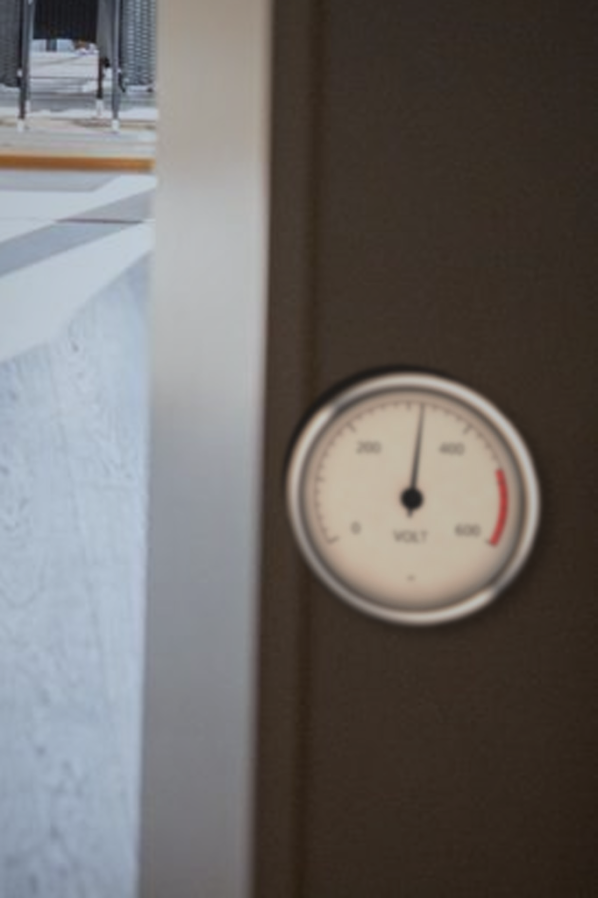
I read 320 V
